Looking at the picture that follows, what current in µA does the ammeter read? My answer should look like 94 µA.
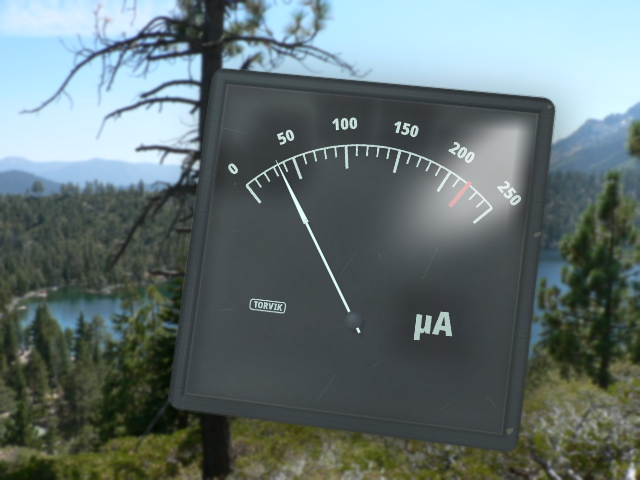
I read 35 µA
